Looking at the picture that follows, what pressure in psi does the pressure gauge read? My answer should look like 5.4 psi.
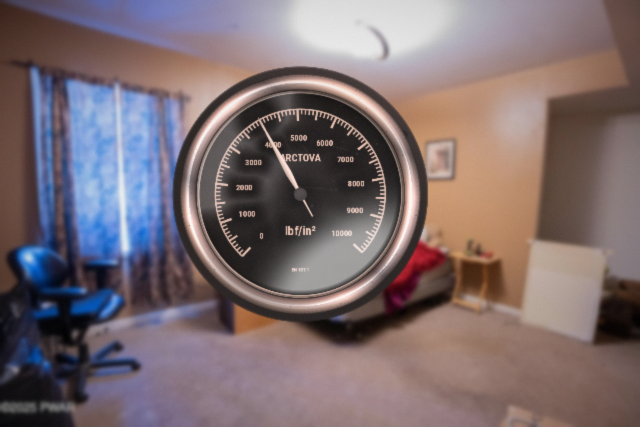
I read 4000 psi
